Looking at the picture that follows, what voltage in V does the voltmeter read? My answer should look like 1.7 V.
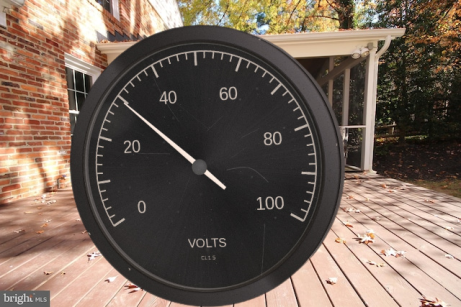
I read 30 V
